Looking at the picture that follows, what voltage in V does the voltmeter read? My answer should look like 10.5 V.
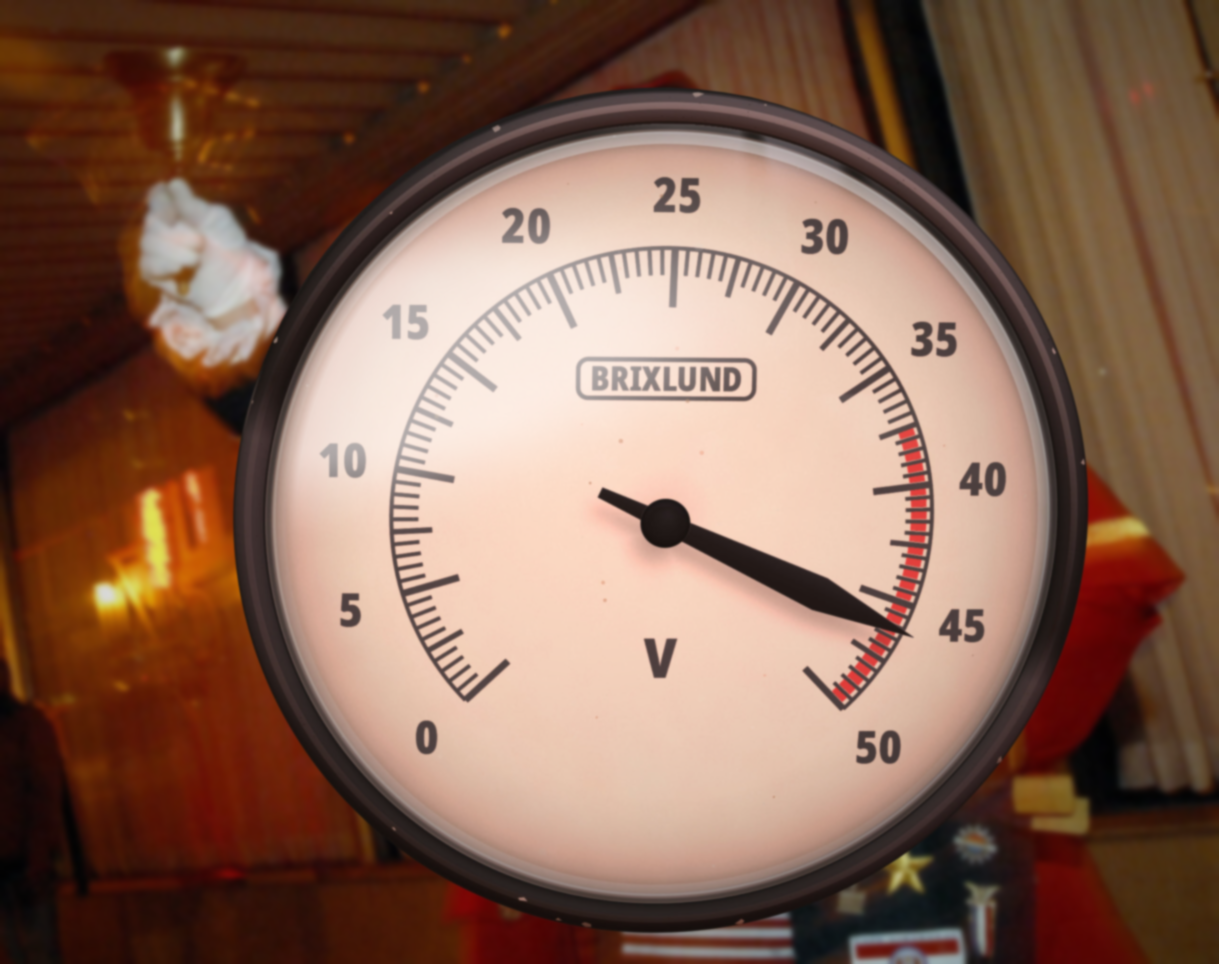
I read 46 V
